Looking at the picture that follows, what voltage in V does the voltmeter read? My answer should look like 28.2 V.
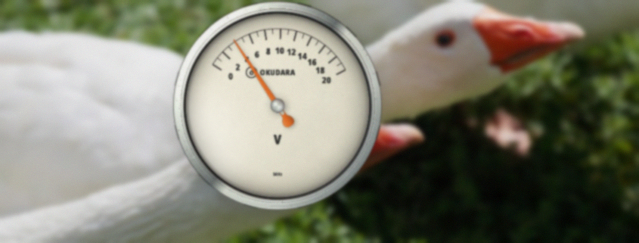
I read 4 V
